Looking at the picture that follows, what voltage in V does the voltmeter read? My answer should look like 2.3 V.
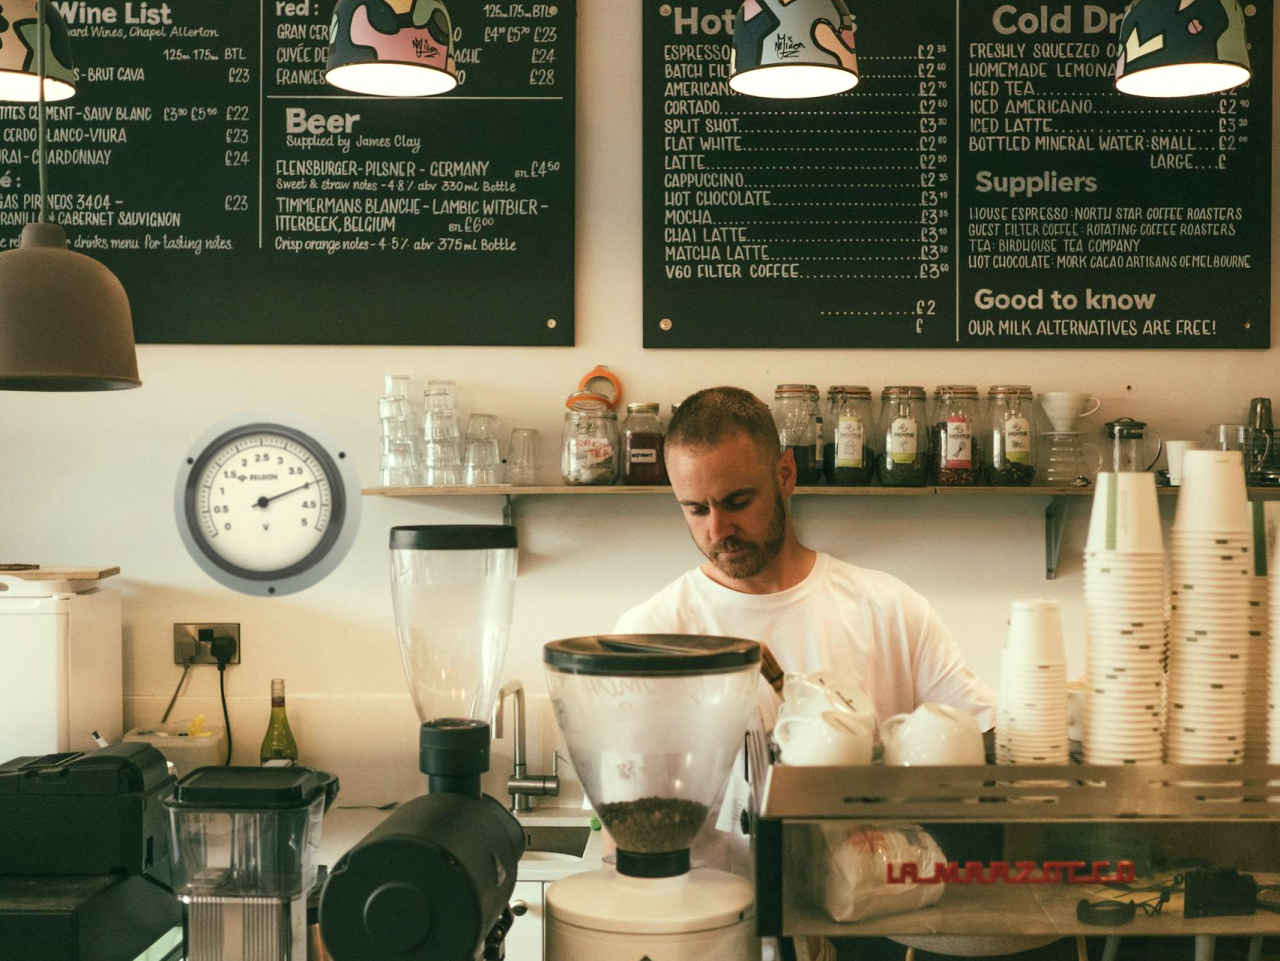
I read 4 V
